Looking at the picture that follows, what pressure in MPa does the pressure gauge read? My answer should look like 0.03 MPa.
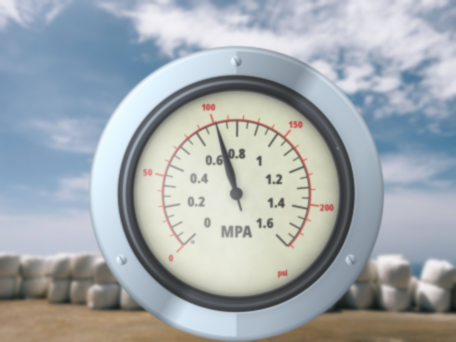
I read 0.7 MPa
